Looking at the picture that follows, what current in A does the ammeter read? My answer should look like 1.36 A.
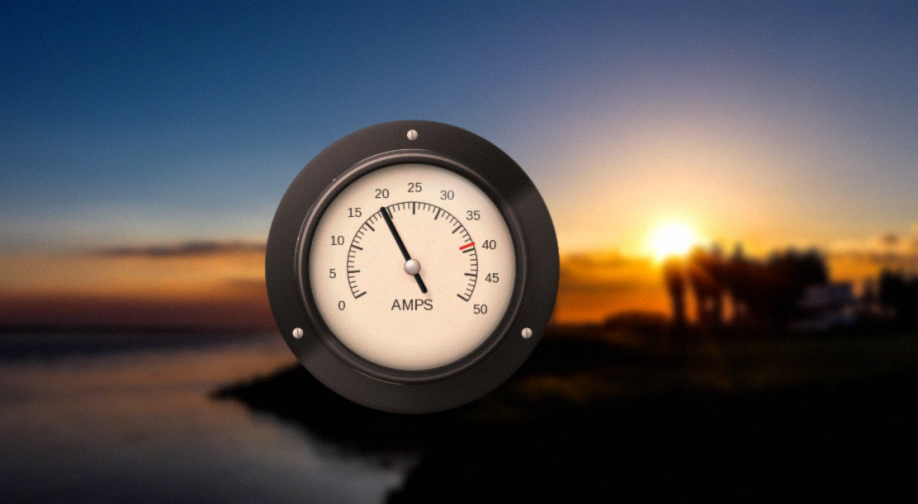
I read 19 A
